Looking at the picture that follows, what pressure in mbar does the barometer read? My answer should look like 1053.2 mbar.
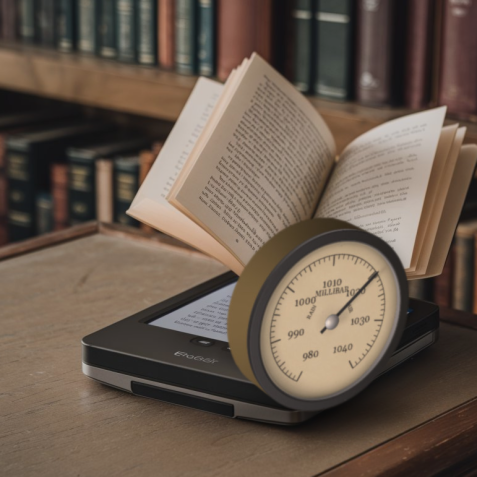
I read 1020 mbar
